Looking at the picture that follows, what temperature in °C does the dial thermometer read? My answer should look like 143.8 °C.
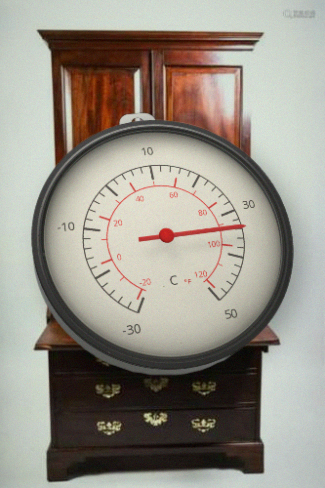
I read 34 °C
